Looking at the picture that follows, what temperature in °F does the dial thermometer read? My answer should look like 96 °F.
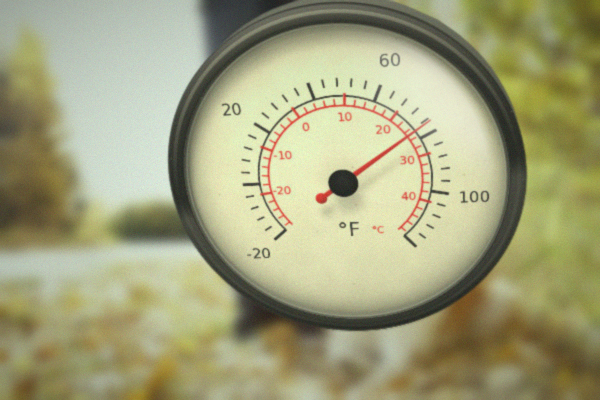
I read 76 °F
